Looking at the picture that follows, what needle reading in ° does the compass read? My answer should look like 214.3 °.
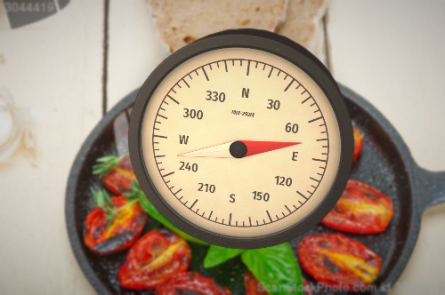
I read 75 °
